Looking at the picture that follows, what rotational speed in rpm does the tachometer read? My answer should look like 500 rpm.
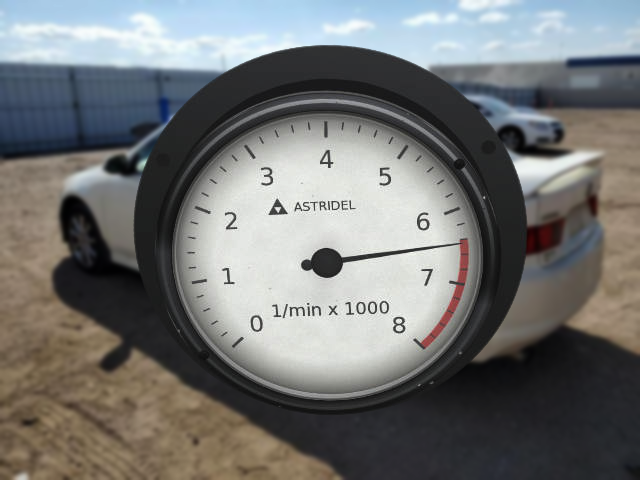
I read 6400 rpm
